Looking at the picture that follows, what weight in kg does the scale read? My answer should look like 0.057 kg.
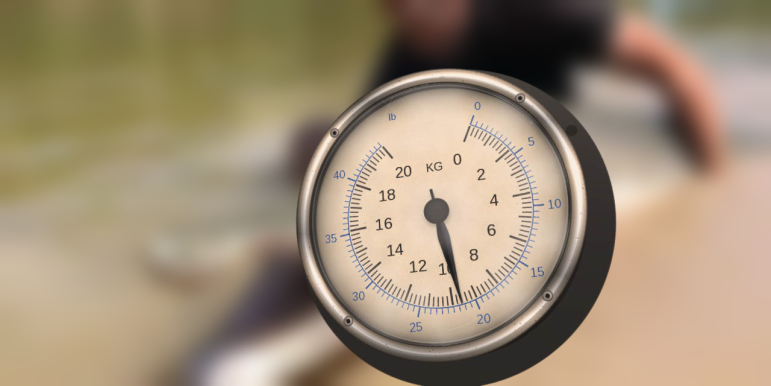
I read 9.6 kg
